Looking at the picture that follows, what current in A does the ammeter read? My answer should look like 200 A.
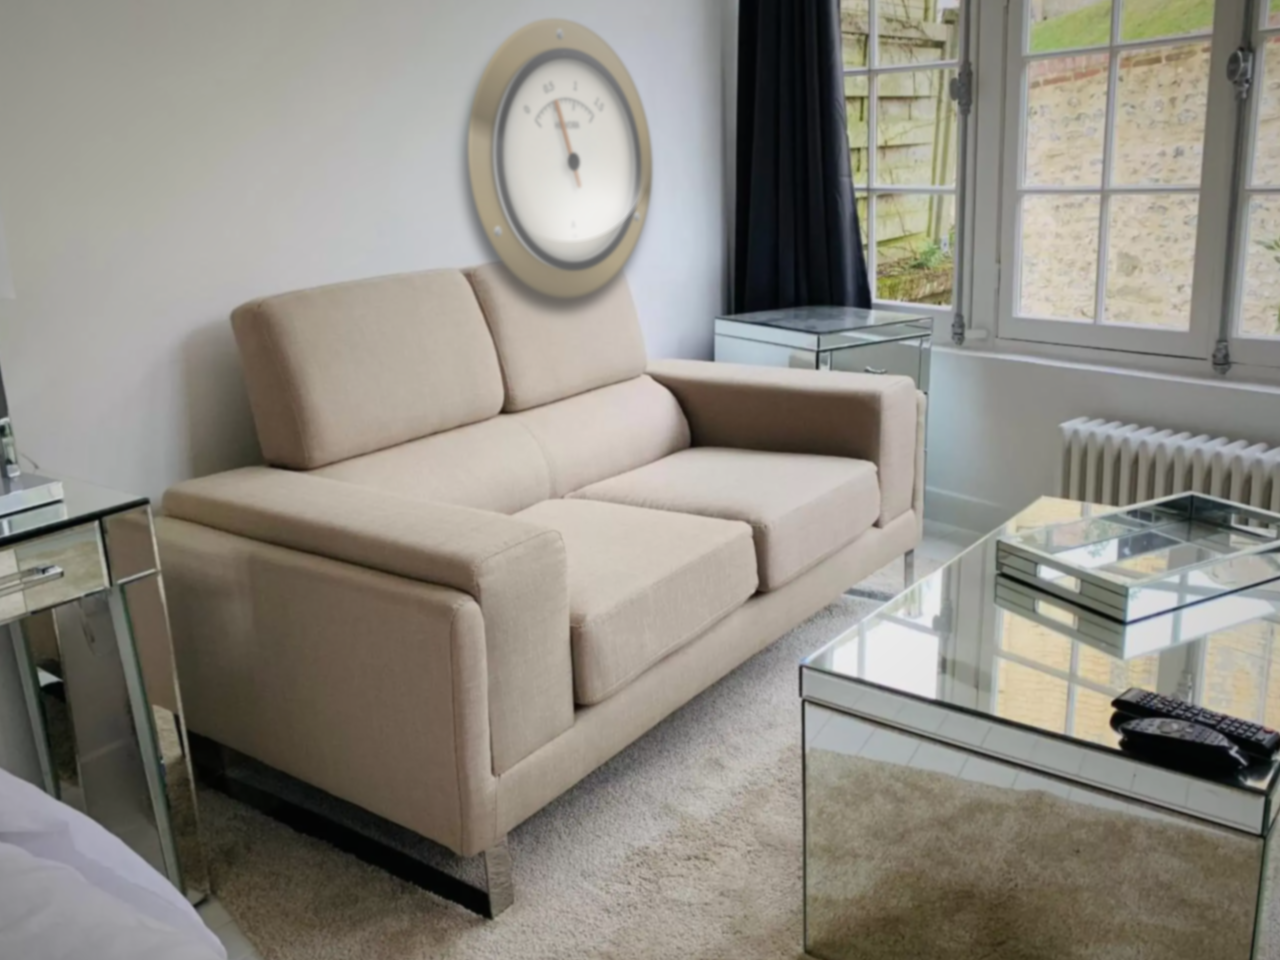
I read 0.5 A
